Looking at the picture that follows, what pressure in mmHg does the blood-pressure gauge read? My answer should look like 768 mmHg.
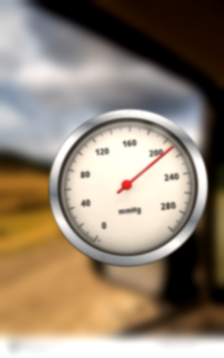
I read 210 mmHg
